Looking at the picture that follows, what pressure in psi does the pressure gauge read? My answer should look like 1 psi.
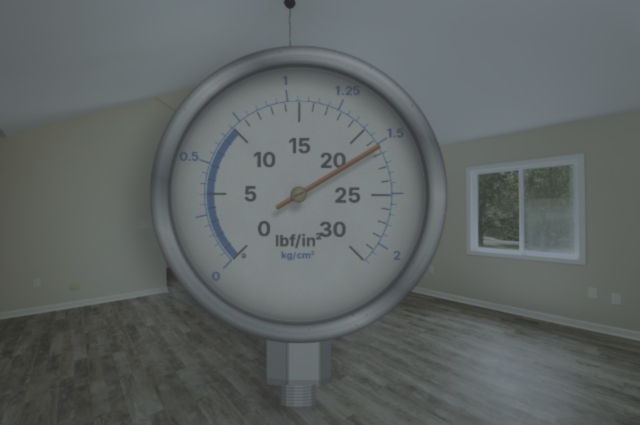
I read 21.5 psi
